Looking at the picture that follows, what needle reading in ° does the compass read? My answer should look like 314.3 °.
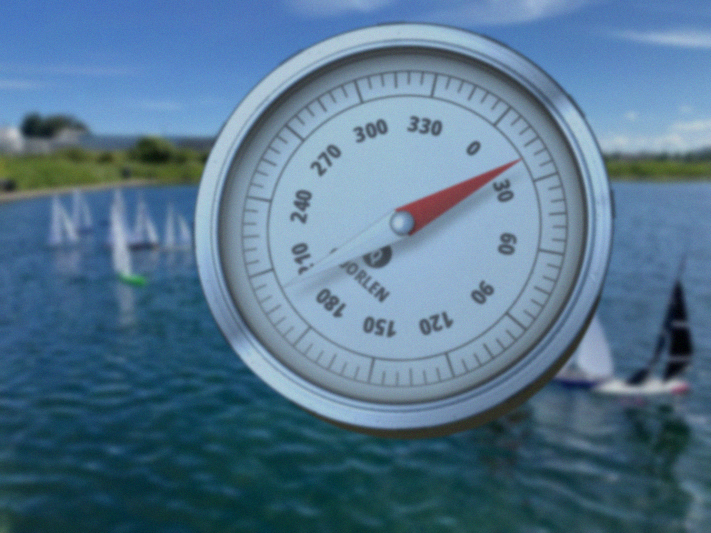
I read 20 °
